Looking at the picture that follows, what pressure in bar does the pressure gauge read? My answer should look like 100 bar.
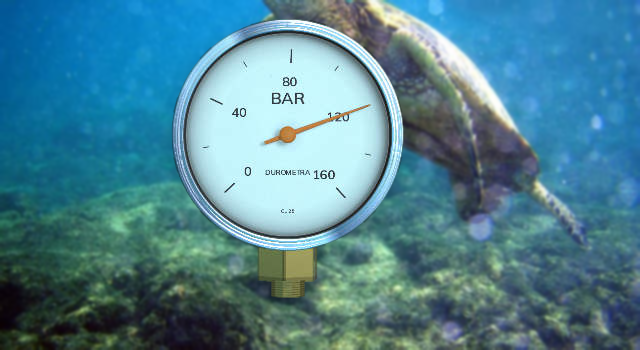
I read 120 bar
